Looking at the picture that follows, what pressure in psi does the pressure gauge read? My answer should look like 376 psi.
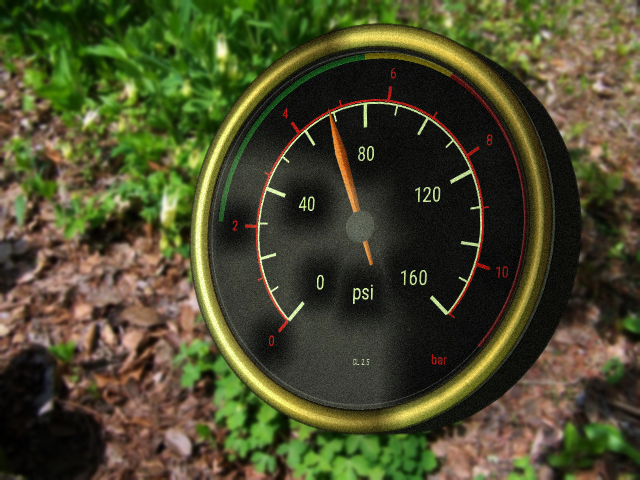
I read 70 psi
